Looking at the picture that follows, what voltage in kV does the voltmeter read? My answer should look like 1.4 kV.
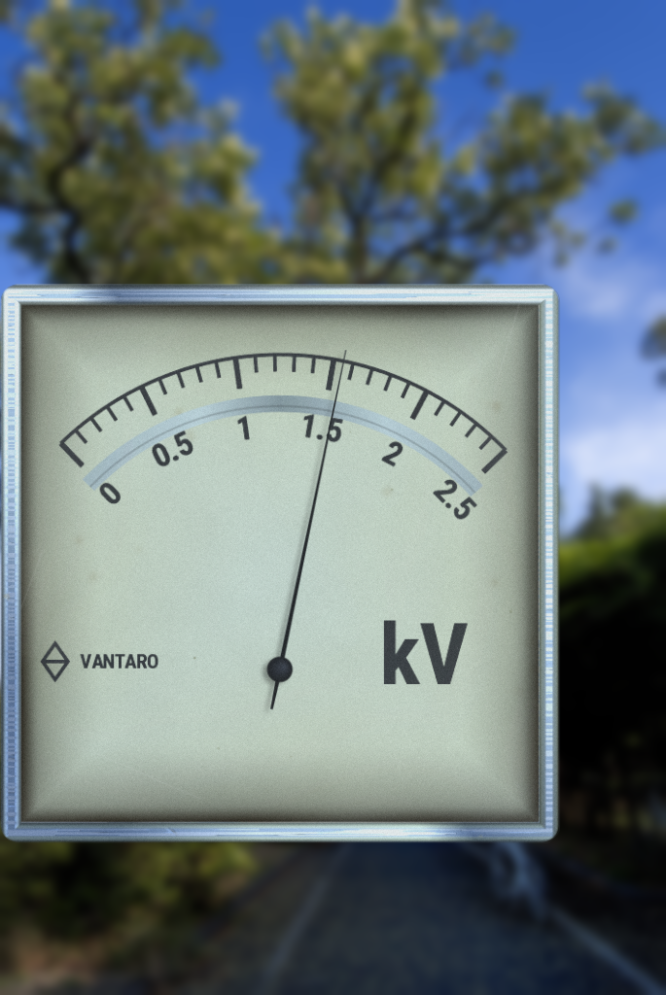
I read 1.55 kV
